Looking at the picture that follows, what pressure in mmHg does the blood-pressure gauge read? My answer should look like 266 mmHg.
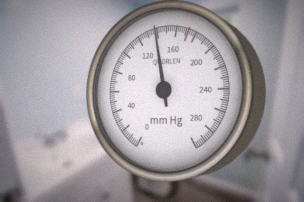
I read 140 mmHg
